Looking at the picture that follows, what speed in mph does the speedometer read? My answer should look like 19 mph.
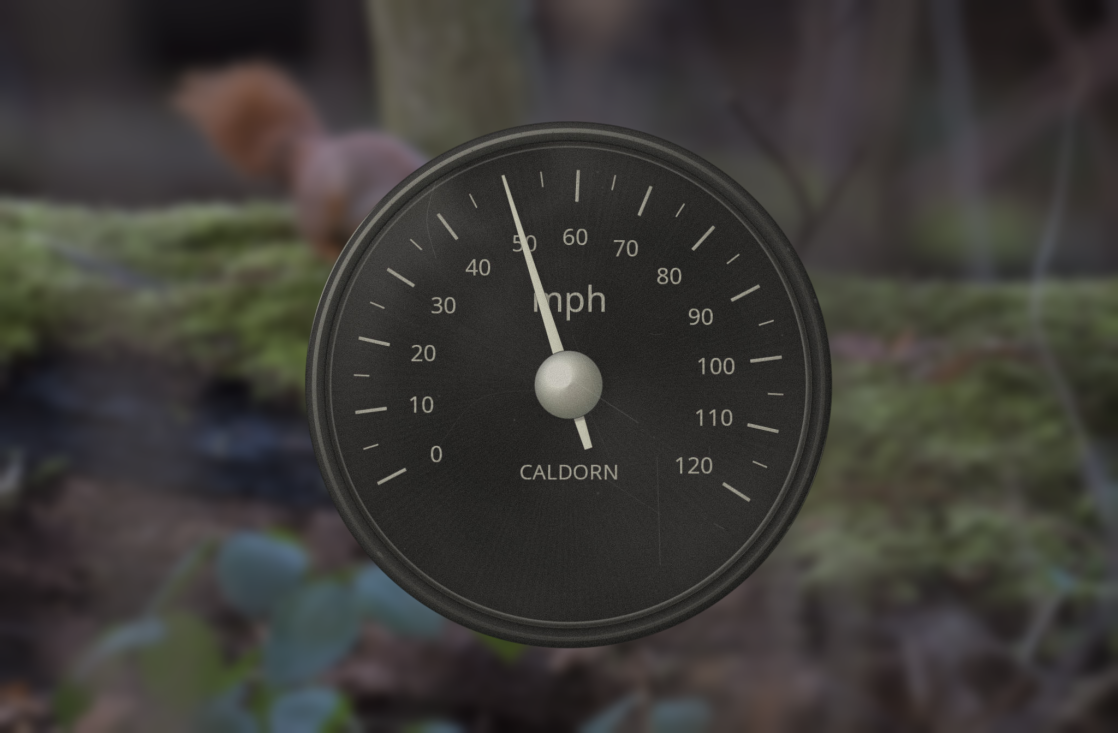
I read 50 mph
